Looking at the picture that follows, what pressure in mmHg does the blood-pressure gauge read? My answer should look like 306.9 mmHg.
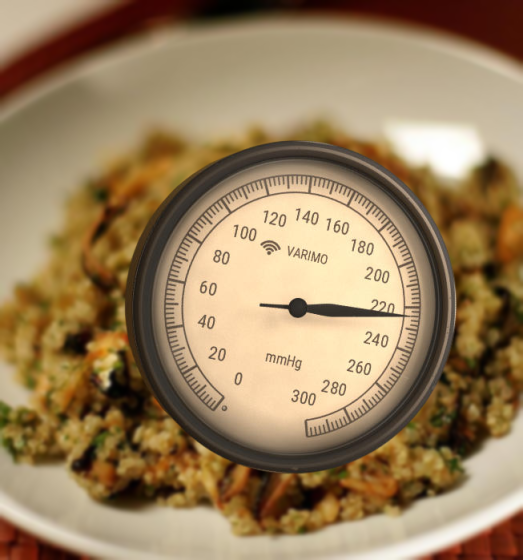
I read 224 mmHg
